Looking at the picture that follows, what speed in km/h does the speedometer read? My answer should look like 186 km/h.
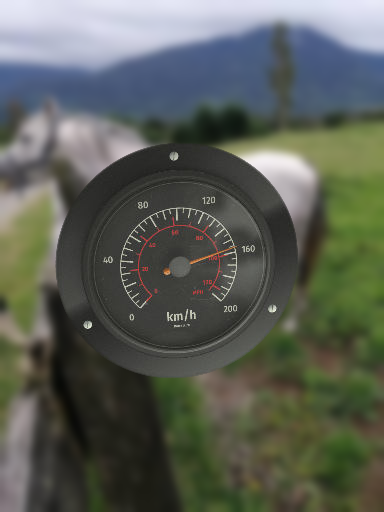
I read 155 km/h
